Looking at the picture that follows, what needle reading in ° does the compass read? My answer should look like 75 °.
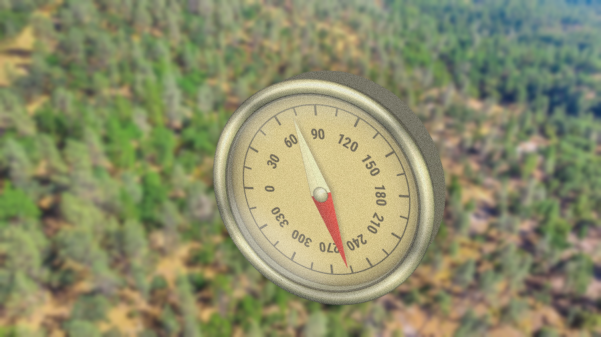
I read 255 °
